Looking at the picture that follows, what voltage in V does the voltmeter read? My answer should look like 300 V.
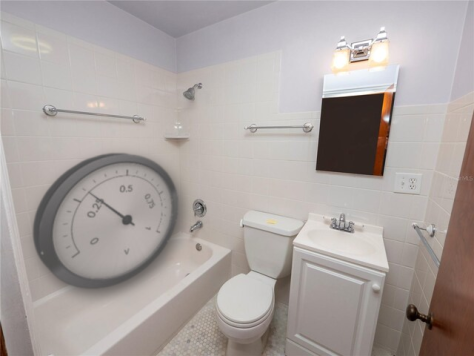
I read 0.3 V
